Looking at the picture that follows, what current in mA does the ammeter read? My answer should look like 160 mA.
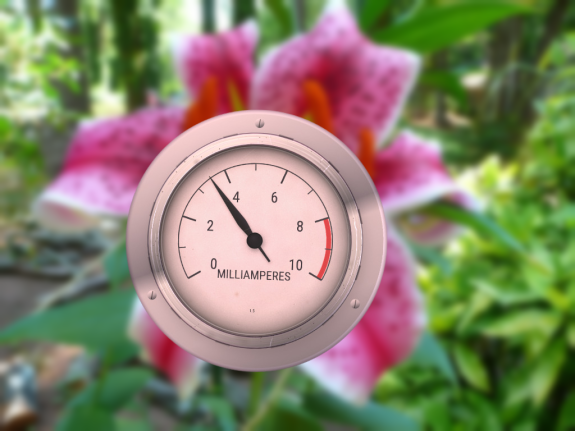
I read 3.5 mA
